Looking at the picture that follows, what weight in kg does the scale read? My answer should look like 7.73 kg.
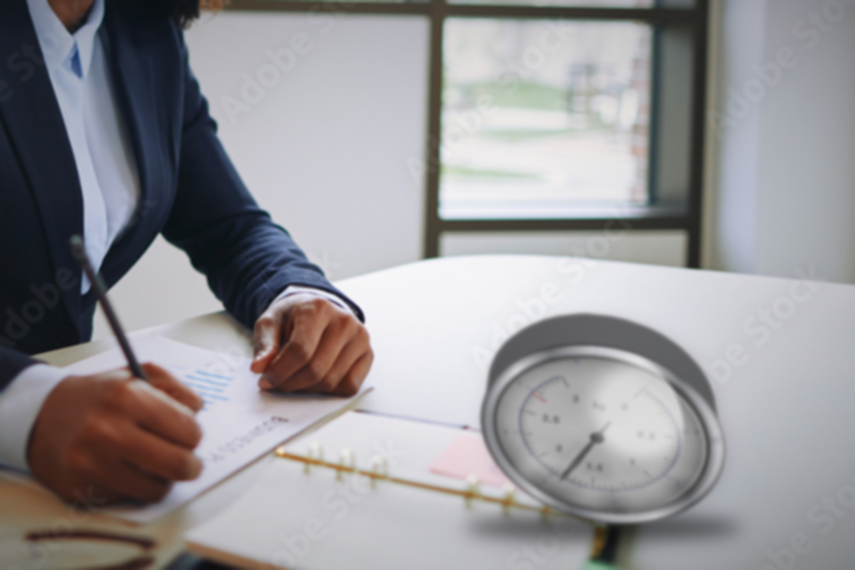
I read 1.75 kg
